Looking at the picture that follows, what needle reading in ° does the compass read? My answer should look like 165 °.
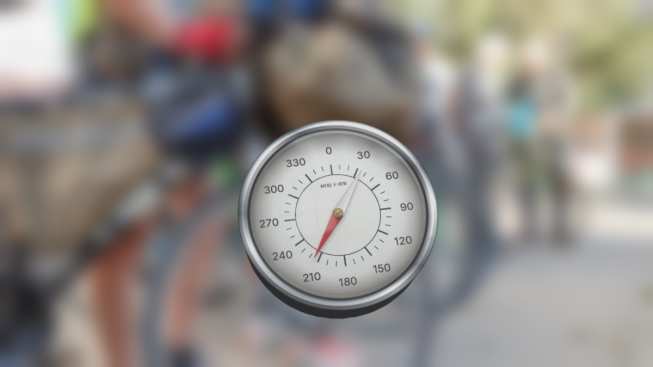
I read 215 °
